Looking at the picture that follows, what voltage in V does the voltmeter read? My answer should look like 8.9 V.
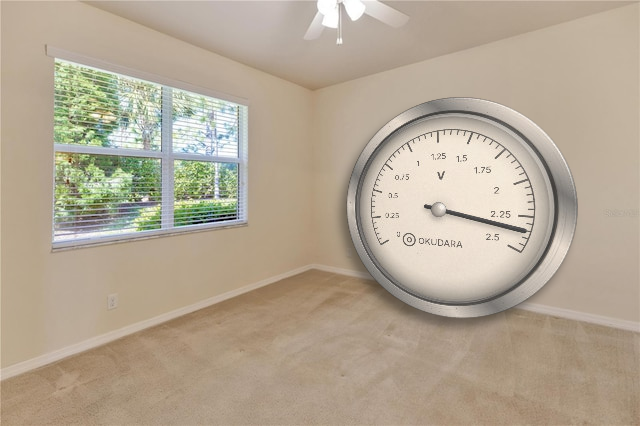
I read 2.35 V
